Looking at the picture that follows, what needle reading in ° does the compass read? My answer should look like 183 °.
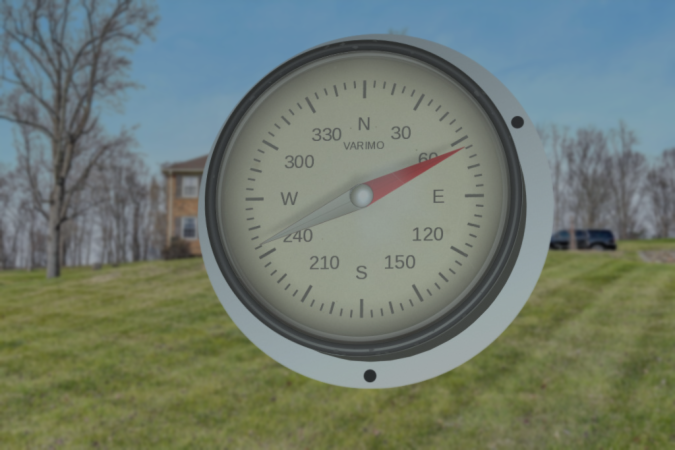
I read 65 °
